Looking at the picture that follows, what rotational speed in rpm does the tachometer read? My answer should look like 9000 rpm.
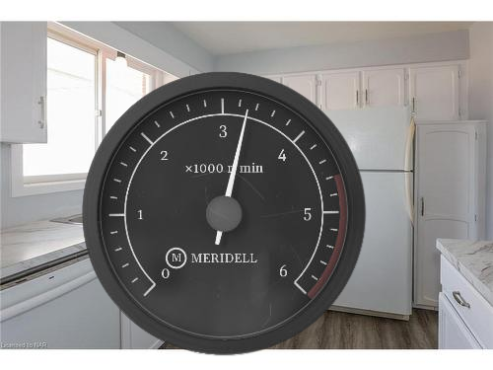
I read 3300 rpm
